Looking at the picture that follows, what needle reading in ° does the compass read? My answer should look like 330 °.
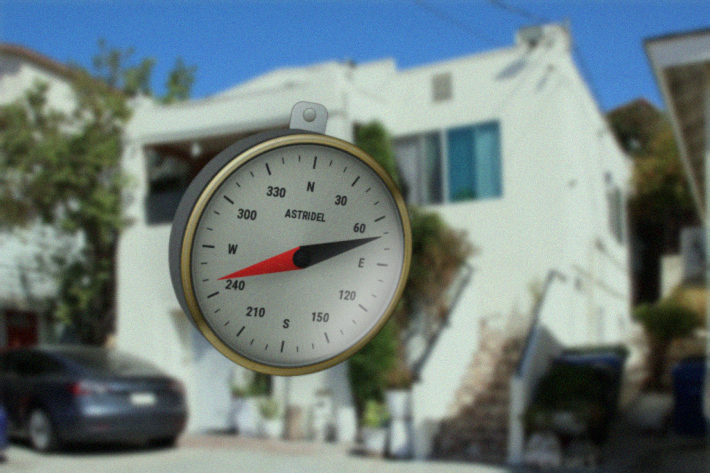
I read 250 °
